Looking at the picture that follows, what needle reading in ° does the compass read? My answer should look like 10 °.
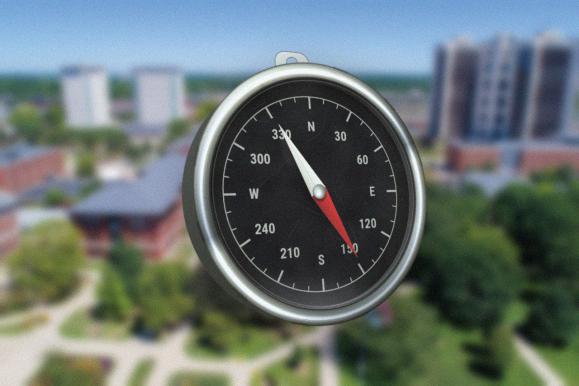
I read 150 °
